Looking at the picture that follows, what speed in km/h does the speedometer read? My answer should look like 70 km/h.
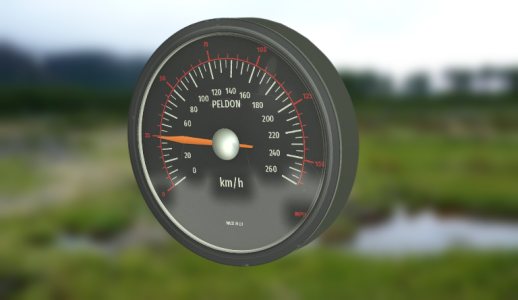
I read 40 km/h
